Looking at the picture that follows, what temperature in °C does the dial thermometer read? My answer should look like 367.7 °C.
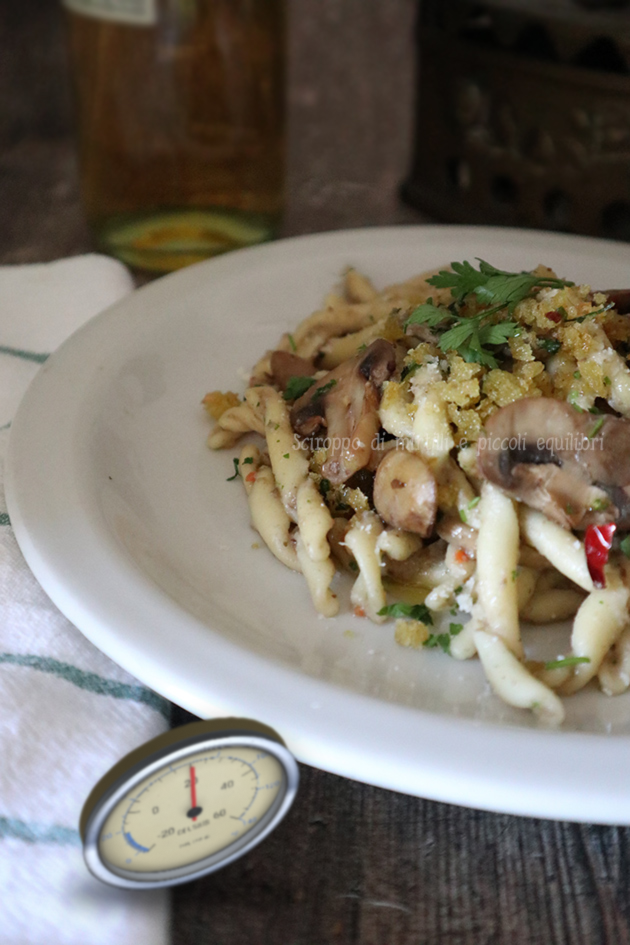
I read 20 °C
